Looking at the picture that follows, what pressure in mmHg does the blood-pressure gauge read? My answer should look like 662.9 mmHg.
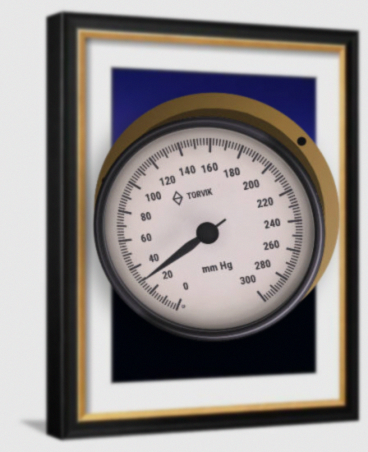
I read 30 mmHg
